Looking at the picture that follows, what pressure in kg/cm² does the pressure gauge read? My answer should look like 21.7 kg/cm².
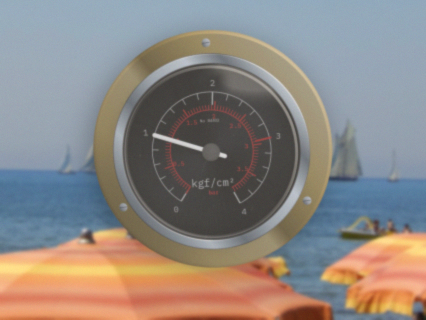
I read 1 kg/cm²
